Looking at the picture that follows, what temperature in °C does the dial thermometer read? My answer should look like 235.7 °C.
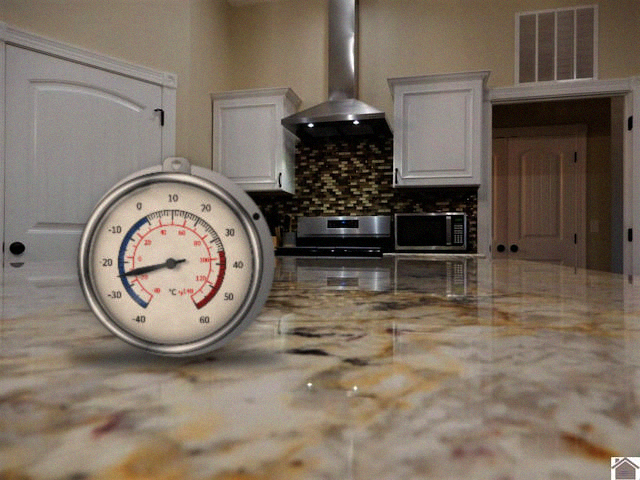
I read -25 °C
